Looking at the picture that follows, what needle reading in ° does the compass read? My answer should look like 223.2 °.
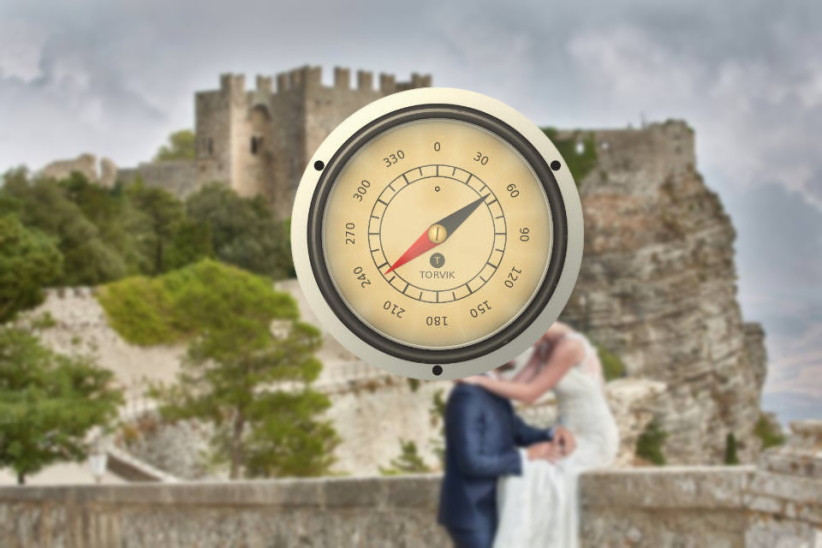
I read 232.5 °
